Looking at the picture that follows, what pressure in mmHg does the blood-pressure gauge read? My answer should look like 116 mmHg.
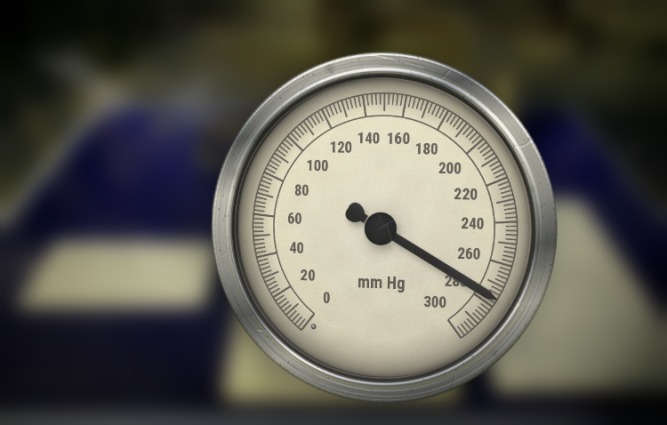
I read 276 mmHg
